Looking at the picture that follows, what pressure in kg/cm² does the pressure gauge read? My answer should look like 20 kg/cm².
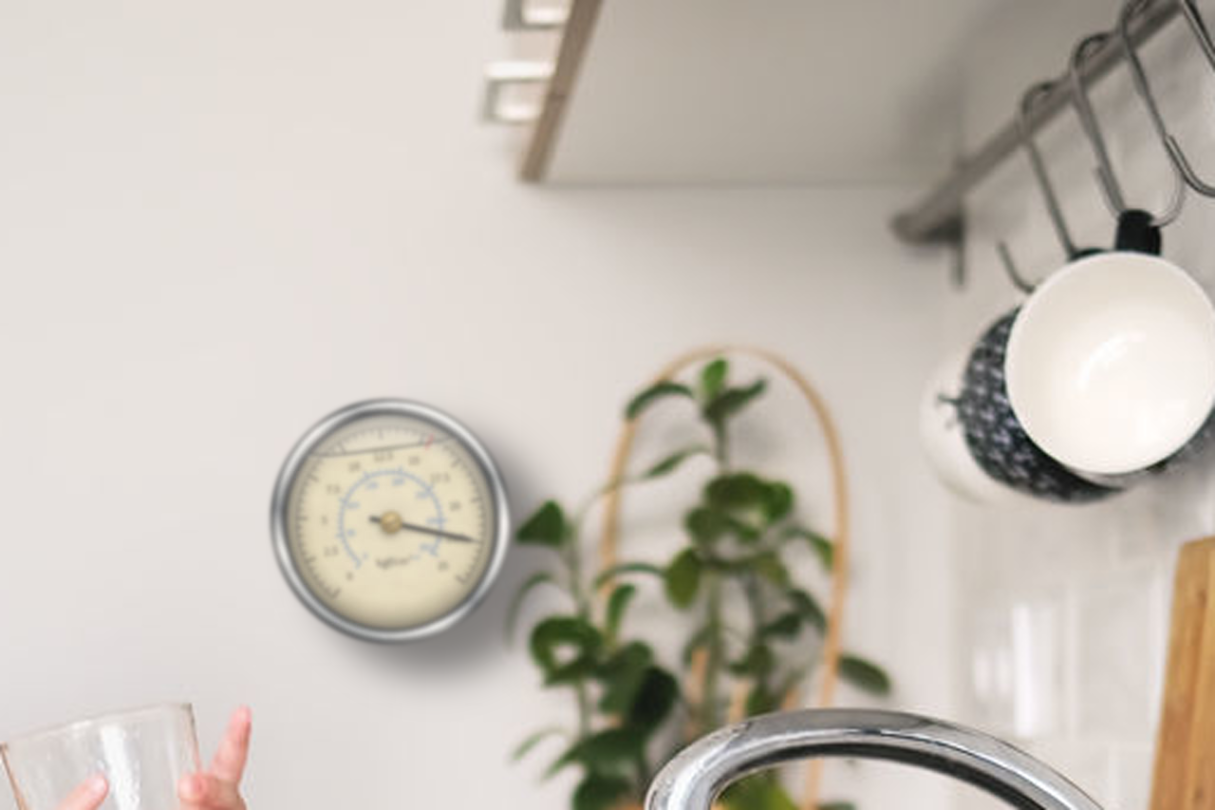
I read 22.5 kg/cm²
